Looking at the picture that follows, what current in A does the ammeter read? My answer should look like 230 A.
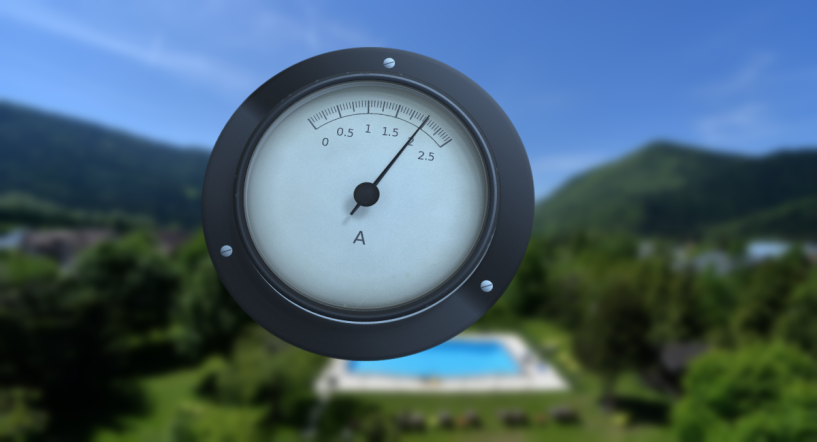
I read 2 A
